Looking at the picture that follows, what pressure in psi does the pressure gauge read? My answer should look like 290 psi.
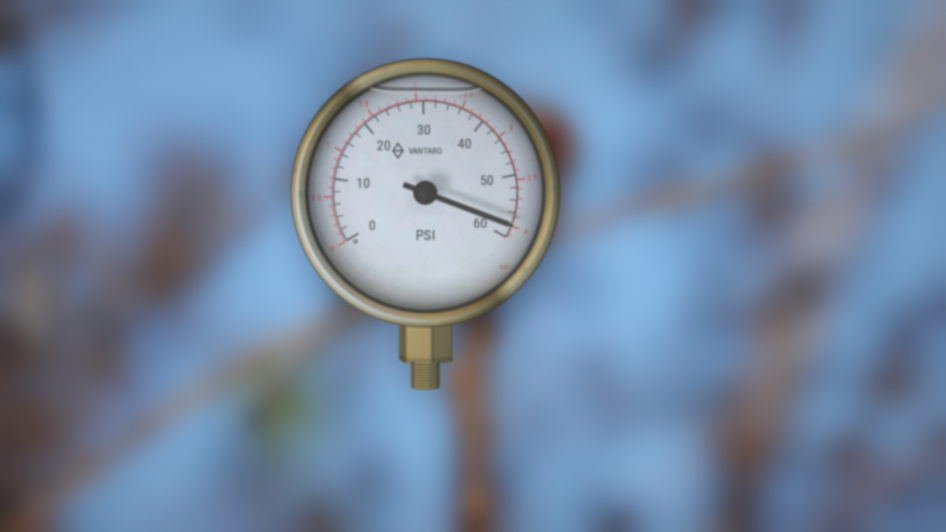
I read 58 psi
